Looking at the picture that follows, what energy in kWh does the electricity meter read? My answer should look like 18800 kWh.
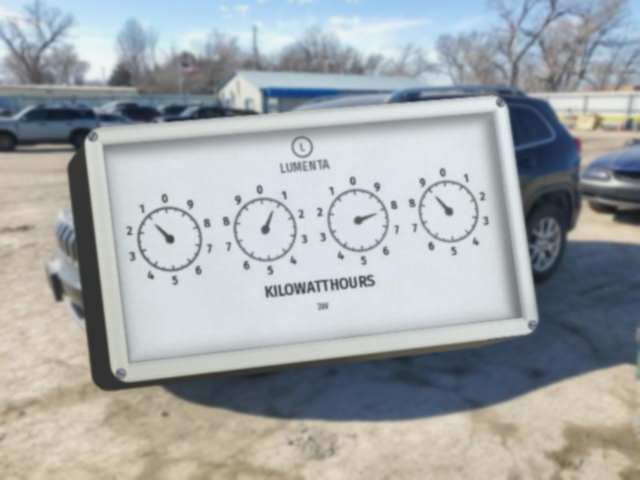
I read 1079 kWh
